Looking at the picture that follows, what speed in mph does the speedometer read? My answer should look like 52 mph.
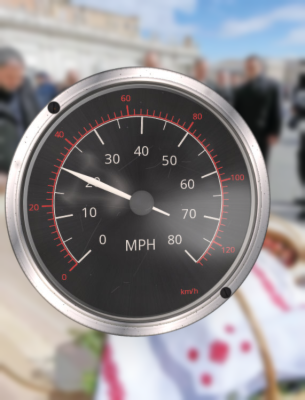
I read 20 mph
